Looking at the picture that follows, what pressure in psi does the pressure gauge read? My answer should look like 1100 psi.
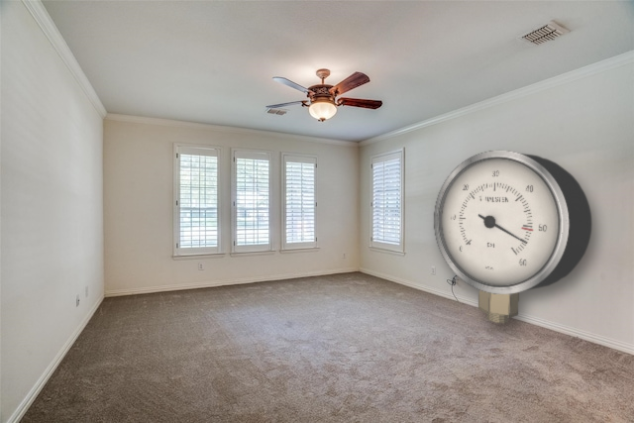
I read 55 psi
